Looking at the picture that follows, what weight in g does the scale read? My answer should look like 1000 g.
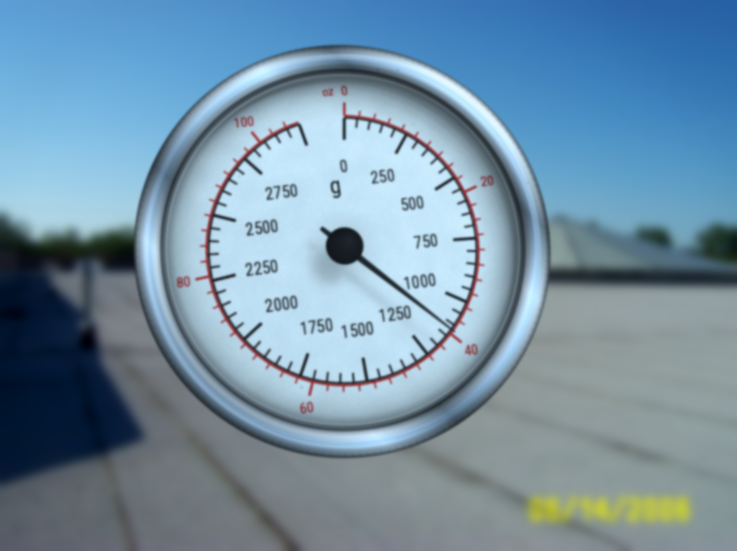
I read 1125 g
